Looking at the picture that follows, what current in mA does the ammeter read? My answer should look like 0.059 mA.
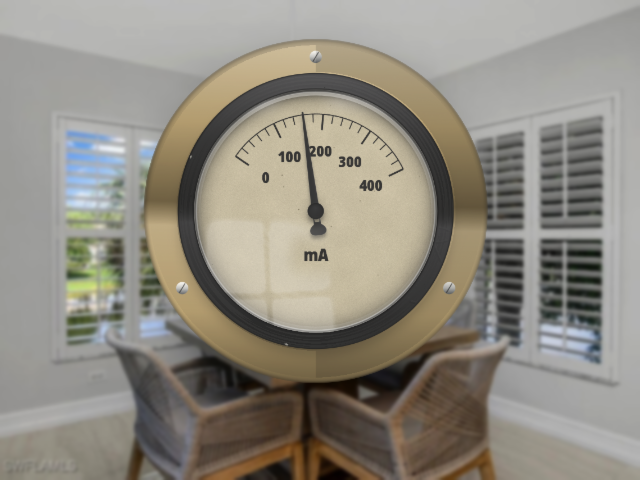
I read 160 mA
